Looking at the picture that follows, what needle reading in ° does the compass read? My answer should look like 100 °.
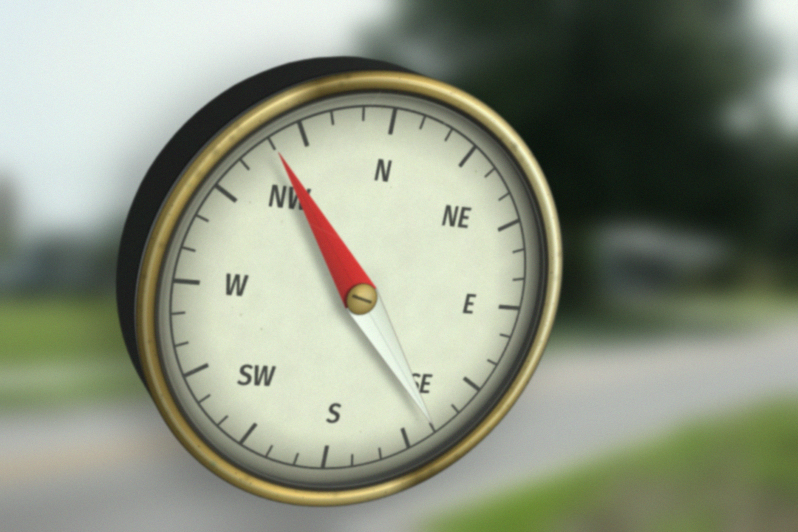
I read 320 °
